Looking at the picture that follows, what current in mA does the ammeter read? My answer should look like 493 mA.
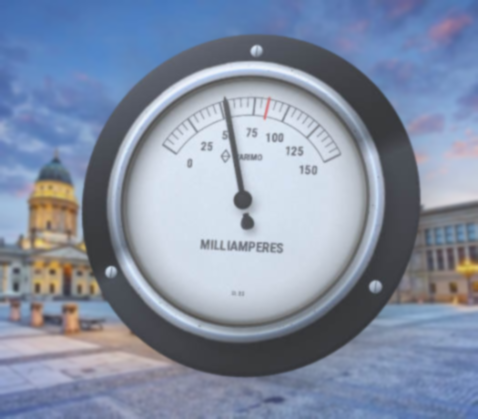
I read 55 mA
